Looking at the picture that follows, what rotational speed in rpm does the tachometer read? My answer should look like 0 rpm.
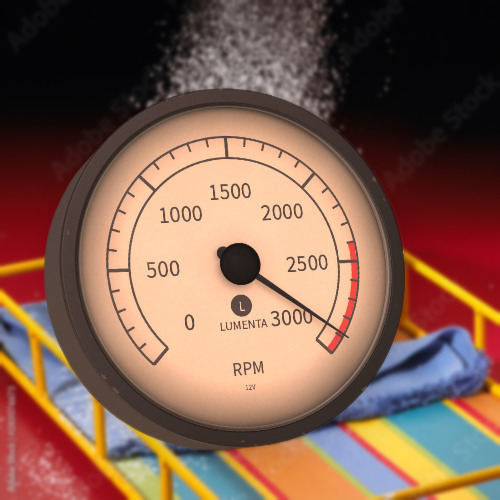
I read 2900 rpm
